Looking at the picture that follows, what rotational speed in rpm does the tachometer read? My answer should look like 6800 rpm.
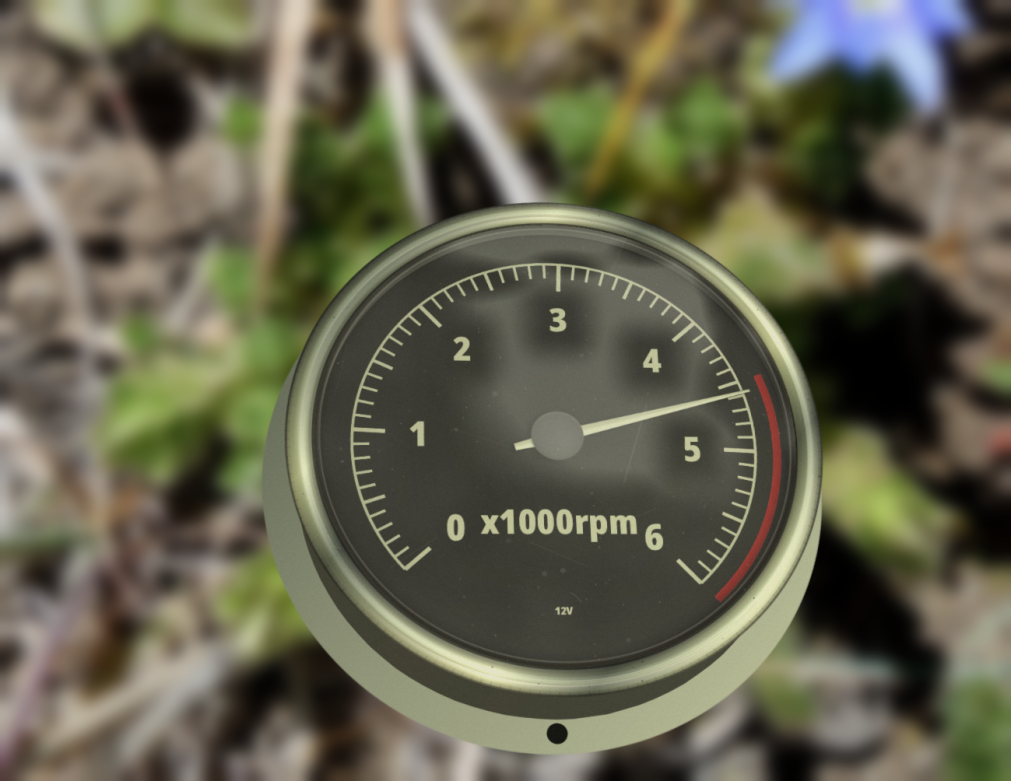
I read 4600 rpm
